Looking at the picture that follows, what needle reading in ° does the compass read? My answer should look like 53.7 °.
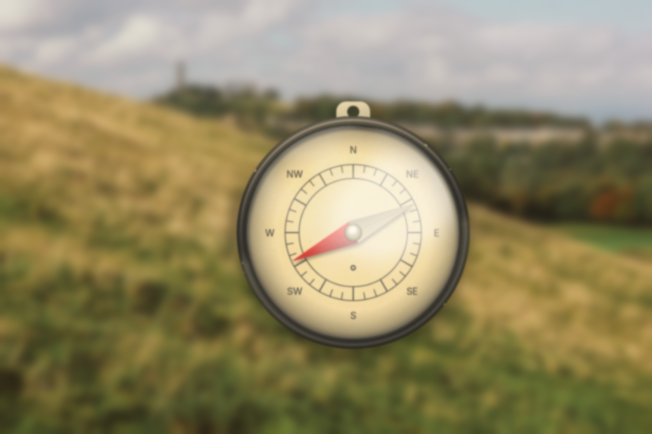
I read 245 °
